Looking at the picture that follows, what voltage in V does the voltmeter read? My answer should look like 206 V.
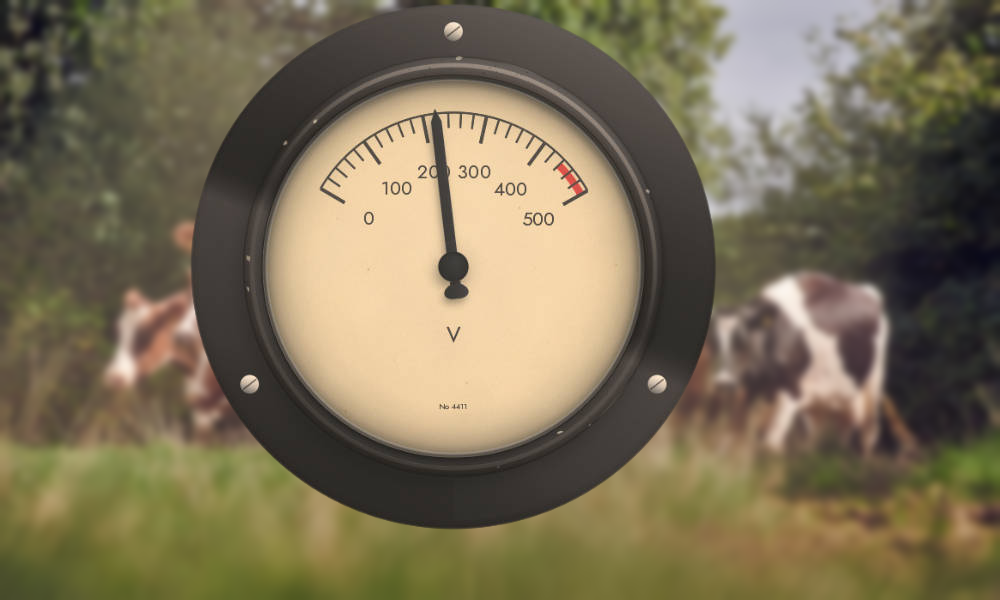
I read 220 V
